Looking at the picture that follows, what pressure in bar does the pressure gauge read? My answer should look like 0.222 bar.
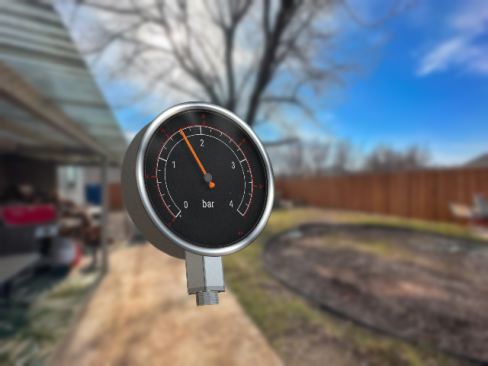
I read 1.6 bar
